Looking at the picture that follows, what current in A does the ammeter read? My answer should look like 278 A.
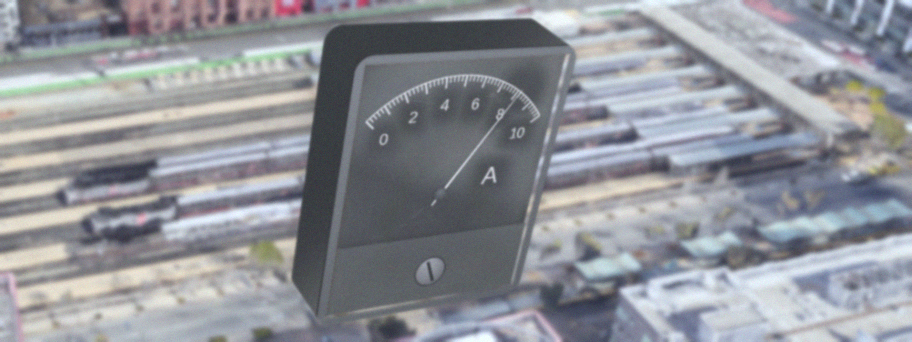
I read 8 A
